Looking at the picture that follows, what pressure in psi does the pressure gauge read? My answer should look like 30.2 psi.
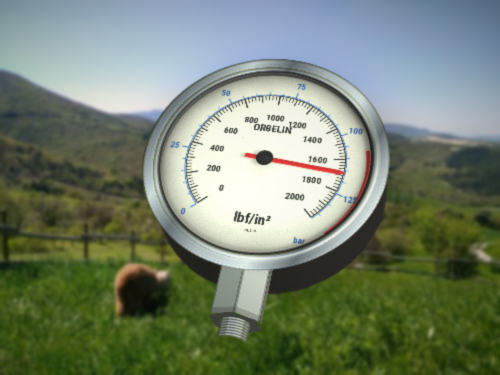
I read 1700 psi
